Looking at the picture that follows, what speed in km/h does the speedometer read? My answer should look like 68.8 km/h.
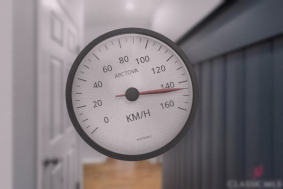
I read 145 km/h
